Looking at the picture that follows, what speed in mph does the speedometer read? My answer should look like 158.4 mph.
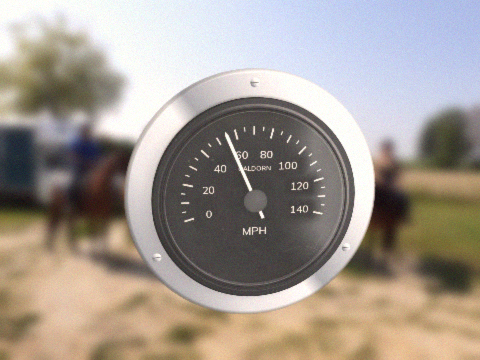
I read 55 mph
